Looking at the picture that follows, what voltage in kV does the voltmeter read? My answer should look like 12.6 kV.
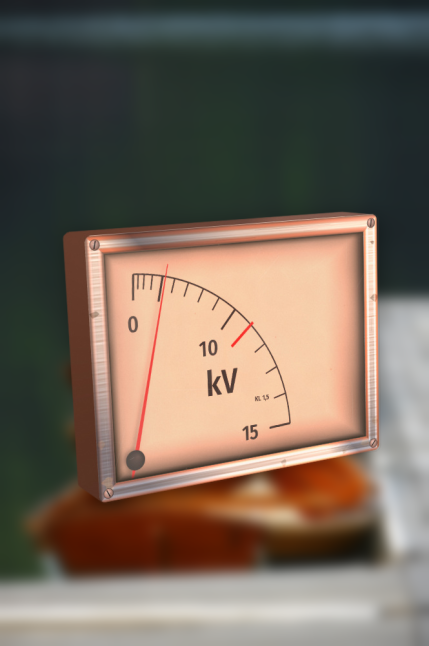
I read 5 kV
